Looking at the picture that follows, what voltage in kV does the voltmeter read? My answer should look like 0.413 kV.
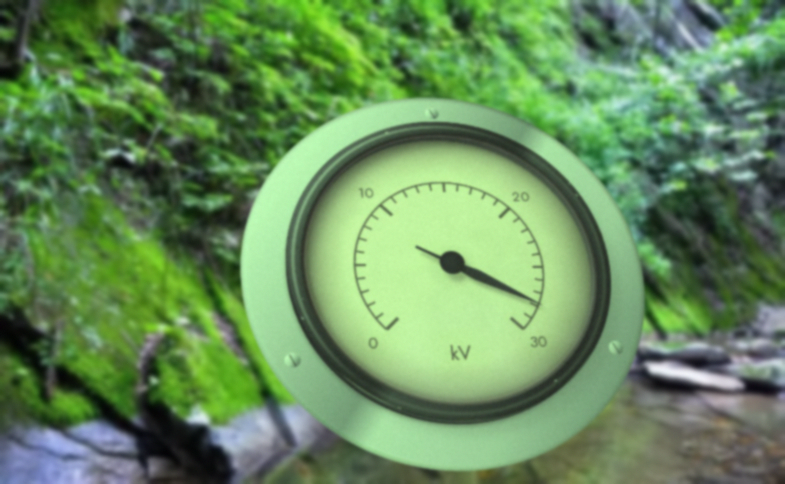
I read 28 kV
